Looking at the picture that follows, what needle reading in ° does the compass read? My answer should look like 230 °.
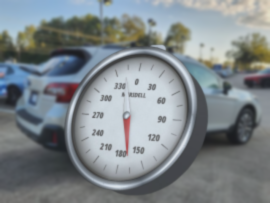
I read 165 °
